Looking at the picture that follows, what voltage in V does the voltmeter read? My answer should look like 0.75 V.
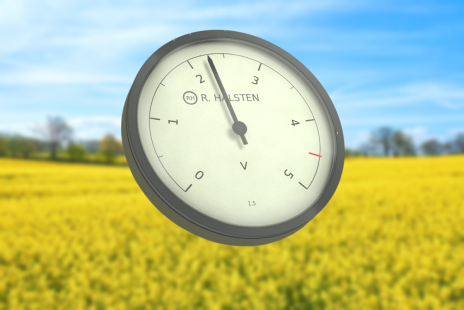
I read 2.25 V
